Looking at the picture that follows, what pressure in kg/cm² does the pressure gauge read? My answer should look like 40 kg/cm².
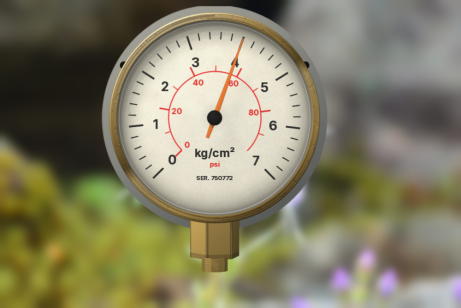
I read 4 kg/cm²
